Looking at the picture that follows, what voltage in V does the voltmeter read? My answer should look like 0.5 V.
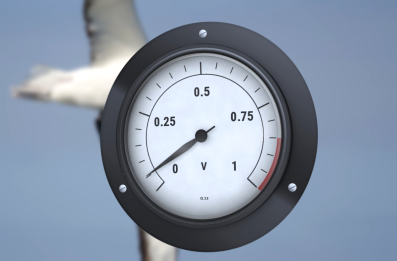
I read 0.05 V
